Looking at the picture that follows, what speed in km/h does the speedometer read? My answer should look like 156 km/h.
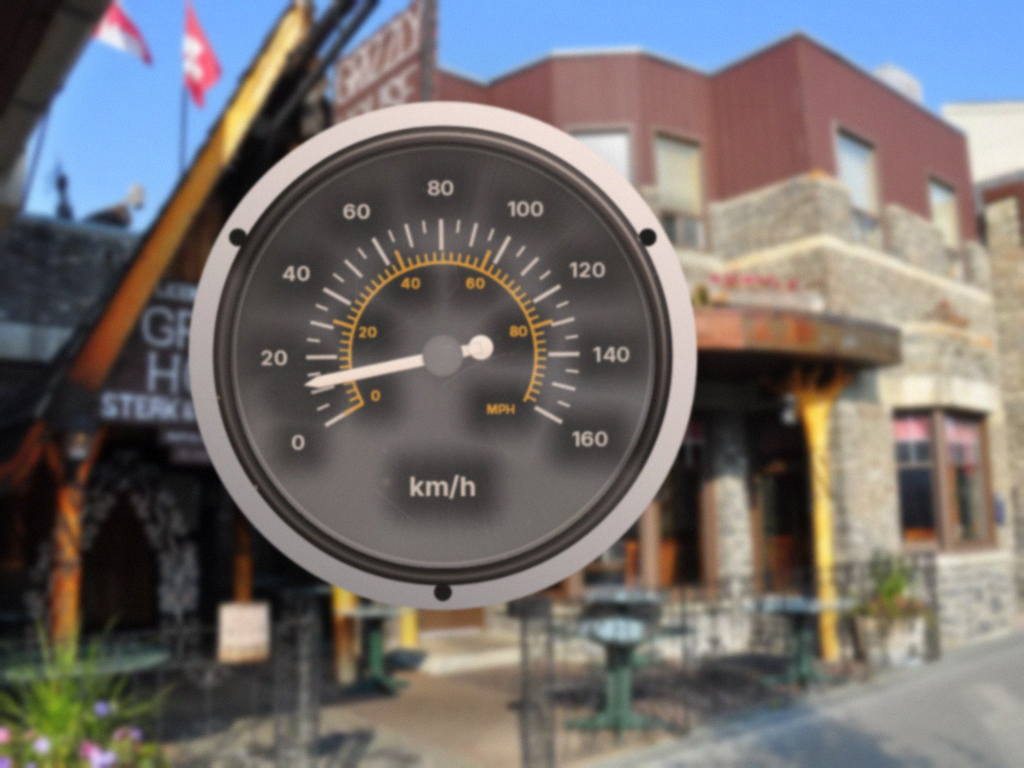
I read 12.5 km/h
